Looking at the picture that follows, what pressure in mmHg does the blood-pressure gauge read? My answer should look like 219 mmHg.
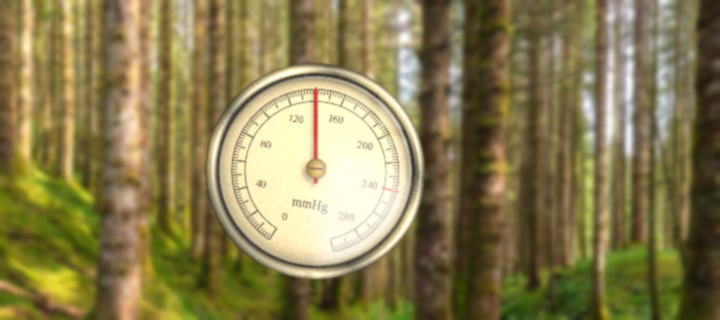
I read 140 mmHg
